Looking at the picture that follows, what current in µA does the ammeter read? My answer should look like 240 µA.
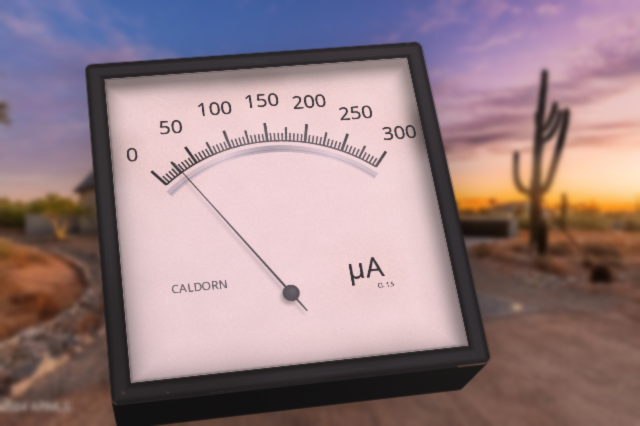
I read 25 µA
